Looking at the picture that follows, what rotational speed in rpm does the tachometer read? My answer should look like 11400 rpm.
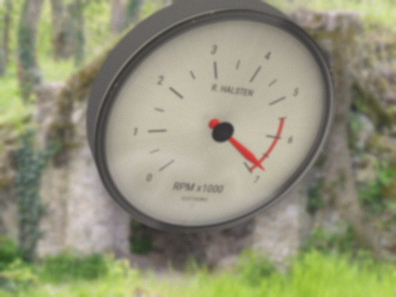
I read 6750 rpm
